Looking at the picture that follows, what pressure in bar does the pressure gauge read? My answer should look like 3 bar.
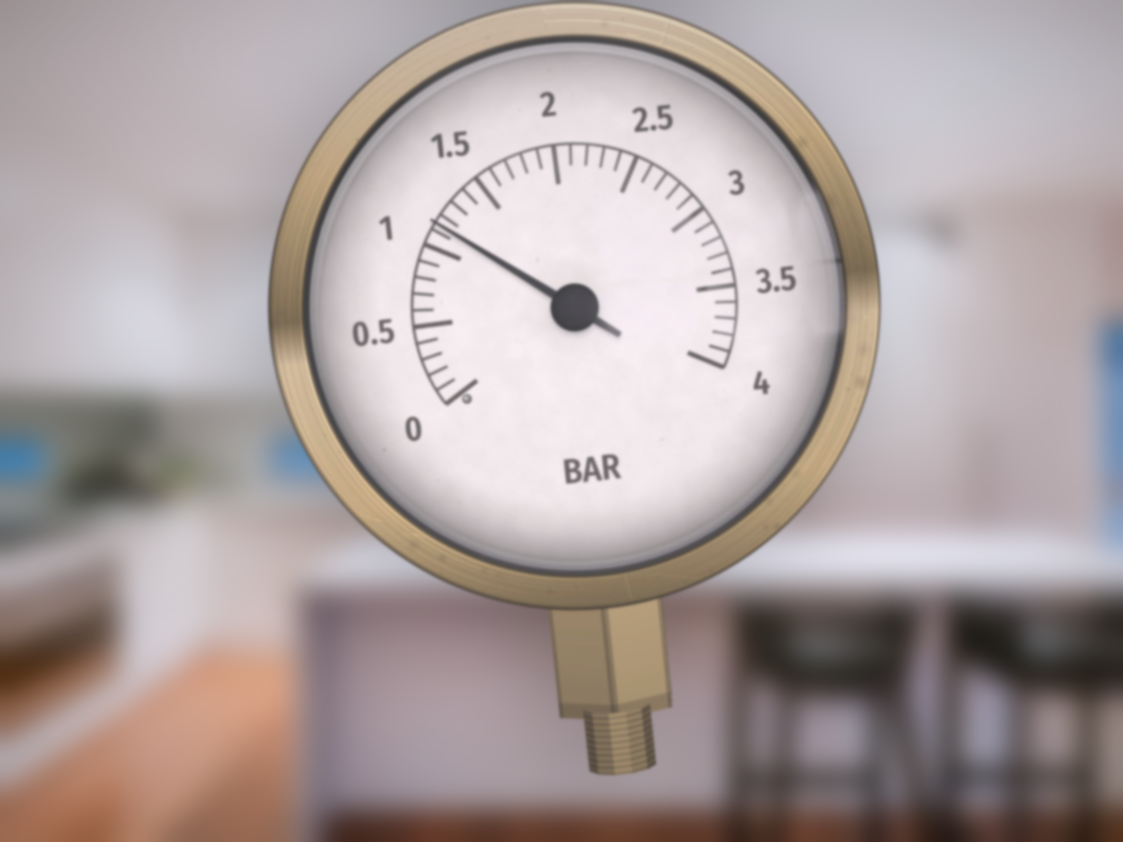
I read 1.15 bar
